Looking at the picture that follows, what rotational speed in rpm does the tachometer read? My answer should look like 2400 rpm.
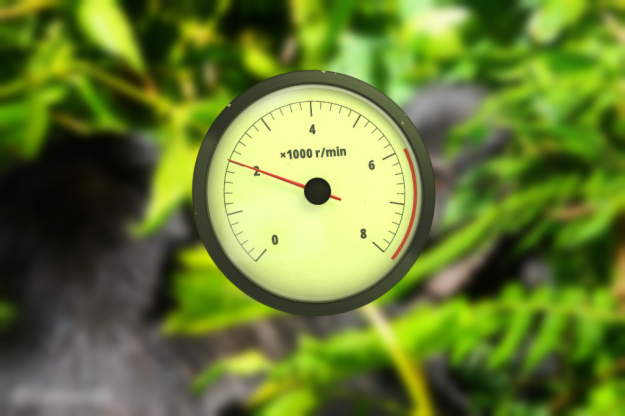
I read 2000 rpm
